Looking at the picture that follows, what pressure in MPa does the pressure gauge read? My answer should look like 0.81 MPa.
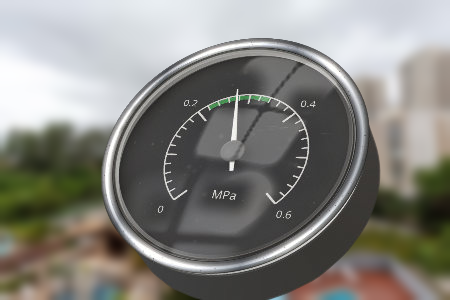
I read 0.28 MPa
